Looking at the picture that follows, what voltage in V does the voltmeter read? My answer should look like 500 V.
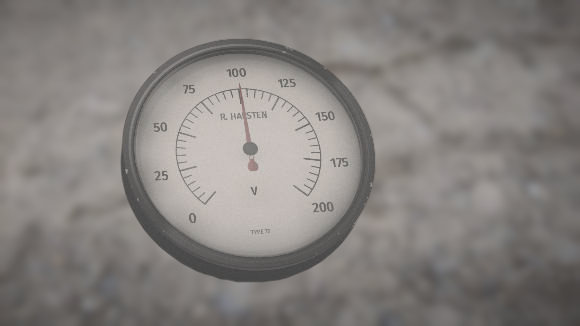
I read 100 V
